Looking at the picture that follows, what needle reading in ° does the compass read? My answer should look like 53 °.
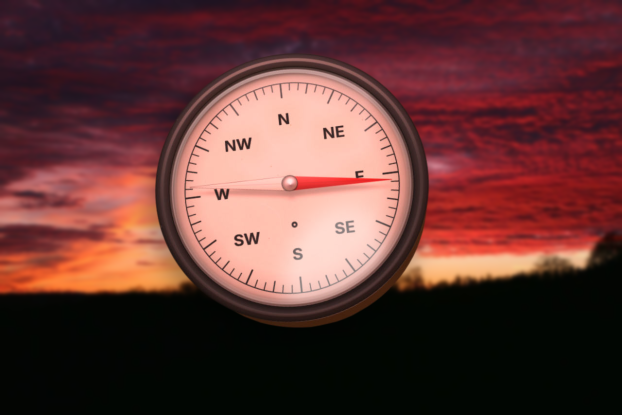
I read 95 °
